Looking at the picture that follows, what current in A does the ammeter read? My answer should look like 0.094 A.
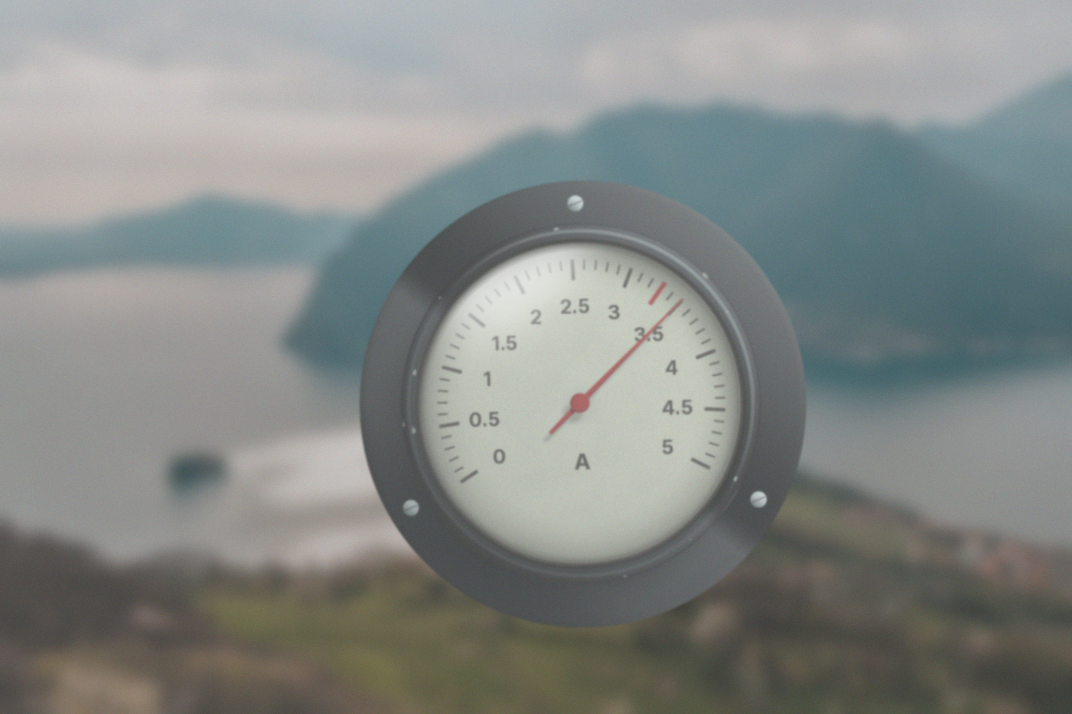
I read 3.5 A
